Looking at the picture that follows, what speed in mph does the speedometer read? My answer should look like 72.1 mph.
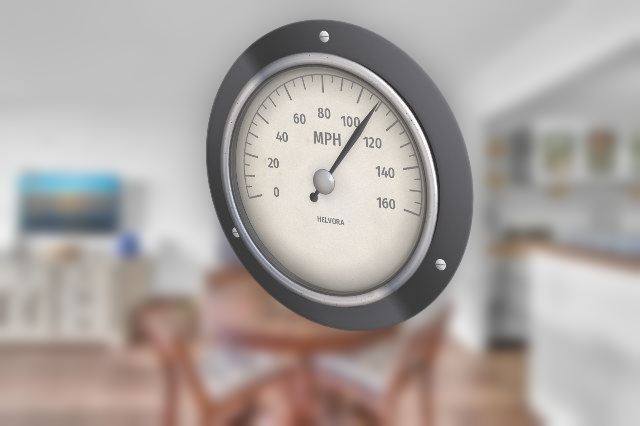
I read 110 mph
